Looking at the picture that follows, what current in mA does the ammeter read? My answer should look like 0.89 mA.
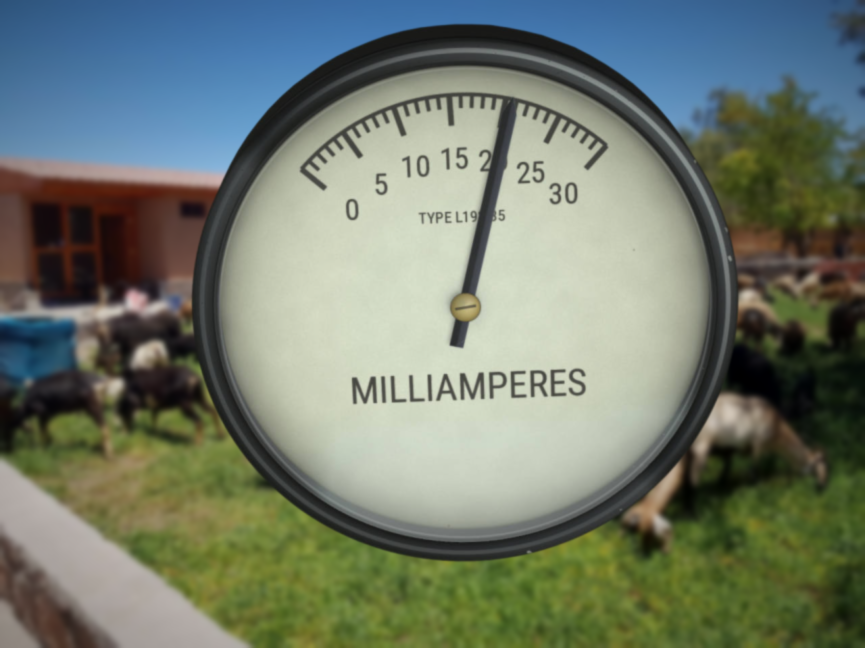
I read 20.5 mA
